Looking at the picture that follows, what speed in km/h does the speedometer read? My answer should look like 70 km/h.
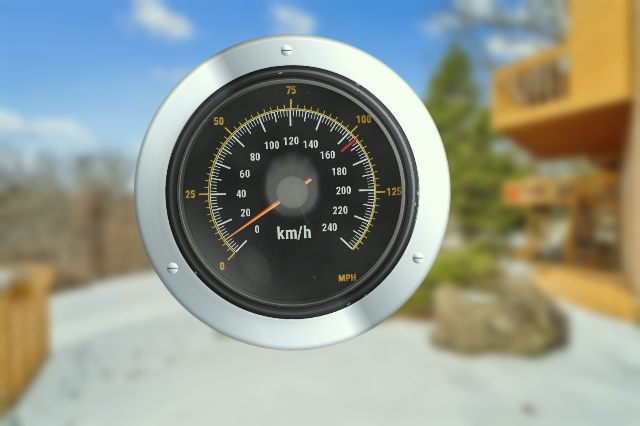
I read 10 km/h
